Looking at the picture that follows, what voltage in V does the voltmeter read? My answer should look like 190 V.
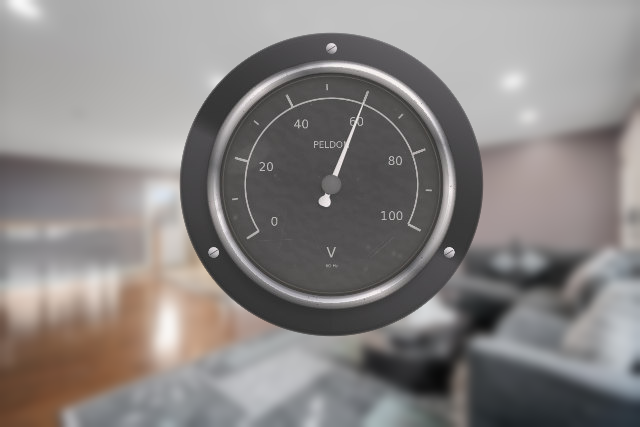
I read 60 V
